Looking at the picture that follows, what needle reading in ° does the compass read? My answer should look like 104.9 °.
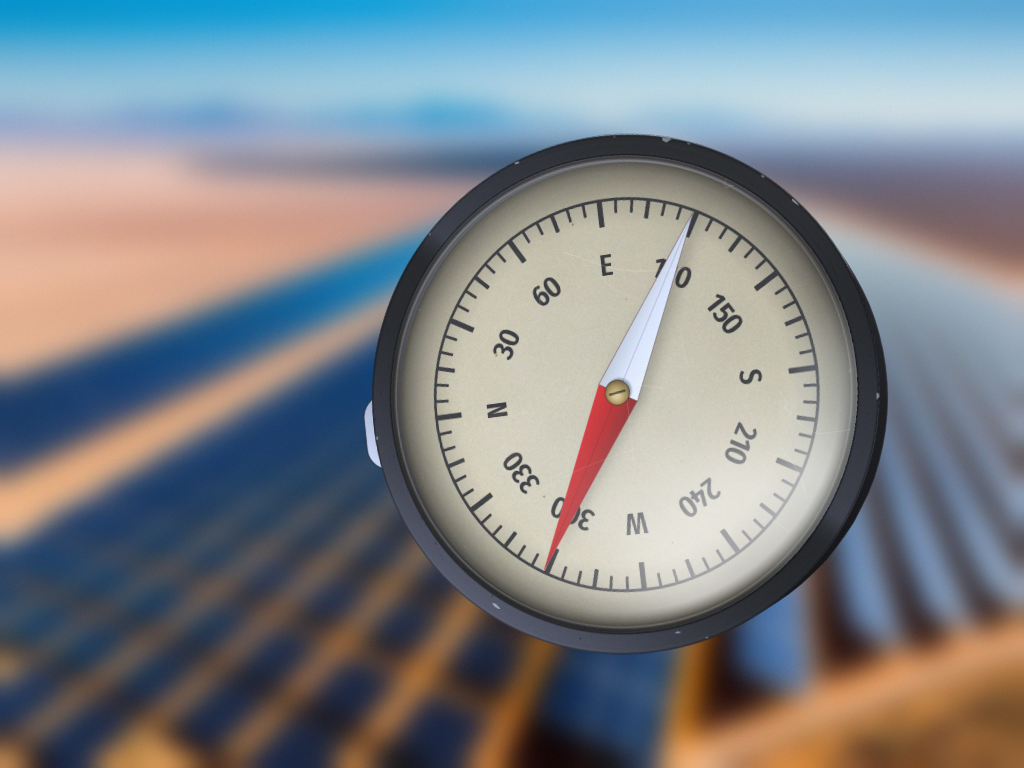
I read 300 °
